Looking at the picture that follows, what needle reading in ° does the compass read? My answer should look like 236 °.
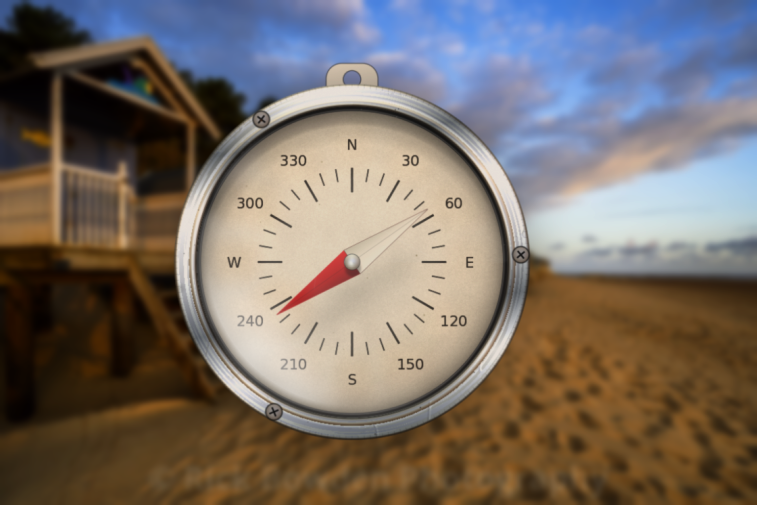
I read 235 °
